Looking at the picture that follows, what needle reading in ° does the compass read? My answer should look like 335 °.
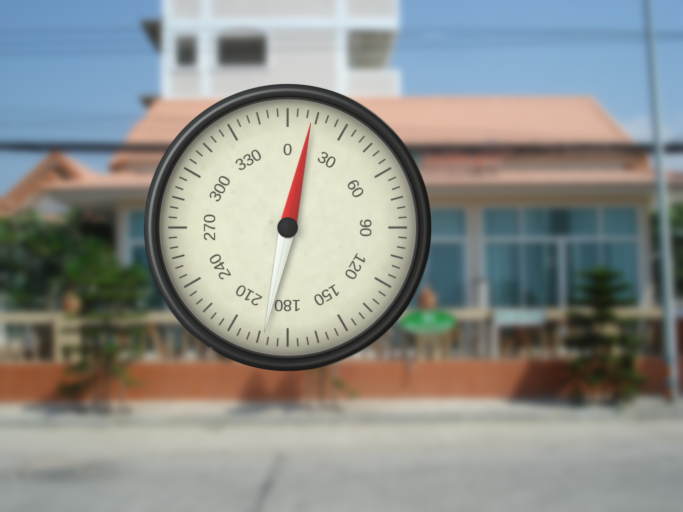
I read 12.5 °
